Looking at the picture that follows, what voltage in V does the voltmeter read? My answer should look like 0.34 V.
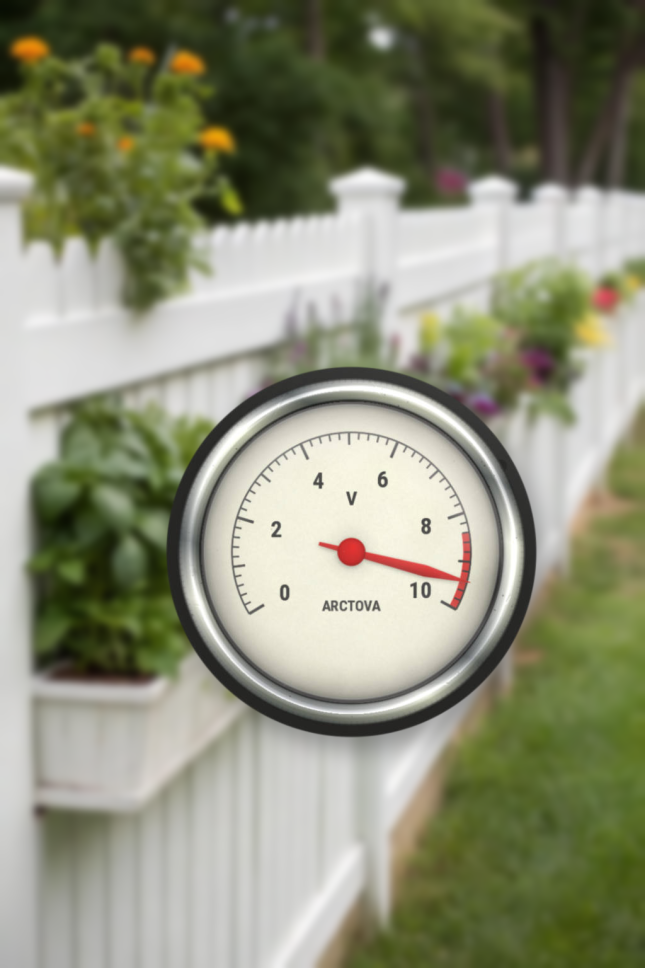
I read 9.4 V
